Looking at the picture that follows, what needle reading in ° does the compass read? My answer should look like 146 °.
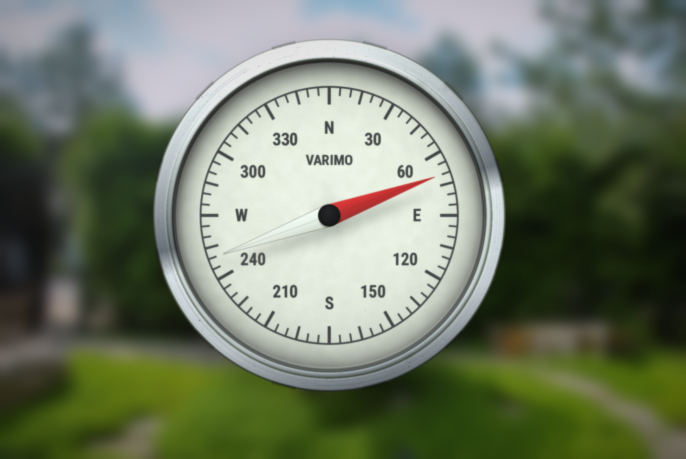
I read 70 °
